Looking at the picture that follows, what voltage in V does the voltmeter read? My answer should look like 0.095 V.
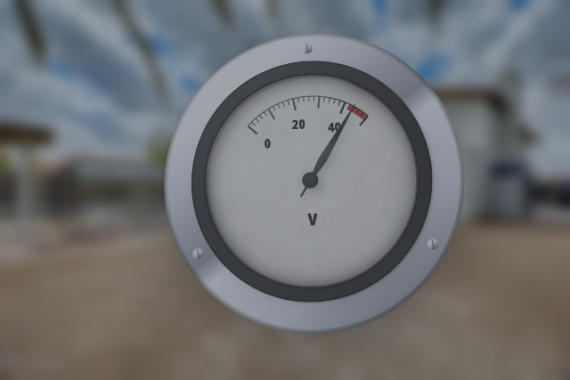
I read 44 V
